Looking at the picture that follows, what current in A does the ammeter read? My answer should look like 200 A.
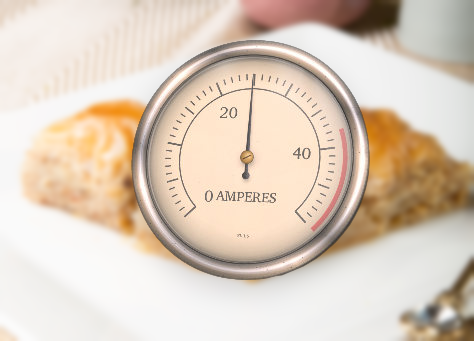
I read 25 A
